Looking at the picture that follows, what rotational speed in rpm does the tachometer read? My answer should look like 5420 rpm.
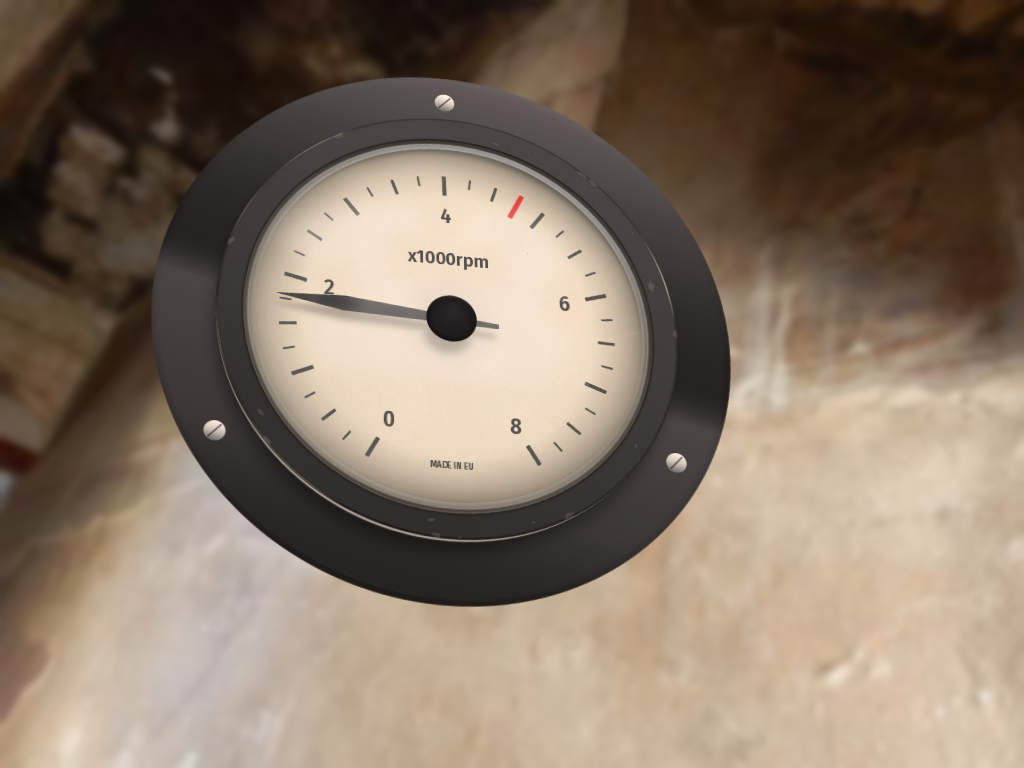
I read 1750 rpm
